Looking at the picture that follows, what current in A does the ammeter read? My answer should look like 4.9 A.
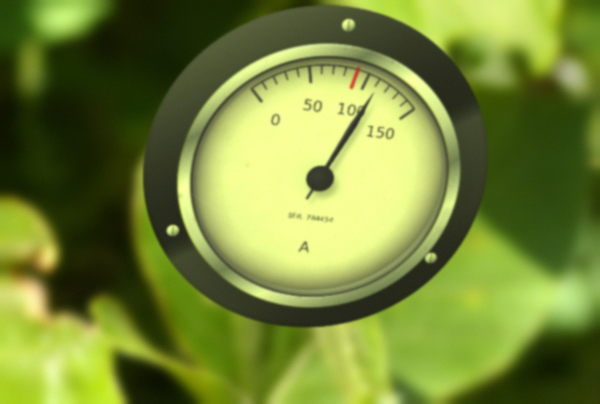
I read 110 A
